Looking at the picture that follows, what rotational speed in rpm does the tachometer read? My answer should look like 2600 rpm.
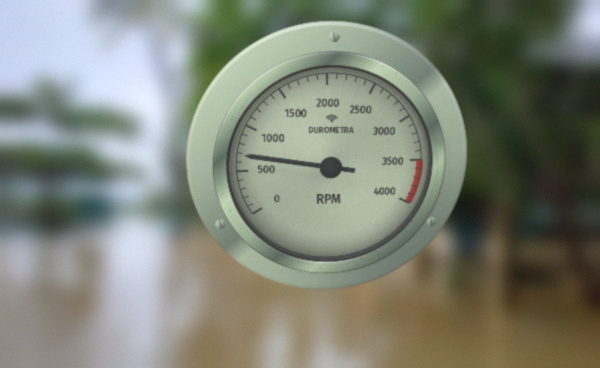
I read 700 rpm
